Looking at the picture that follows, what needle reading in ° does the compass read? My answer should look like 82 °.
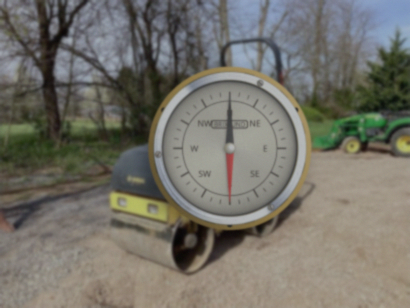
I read 180 °
